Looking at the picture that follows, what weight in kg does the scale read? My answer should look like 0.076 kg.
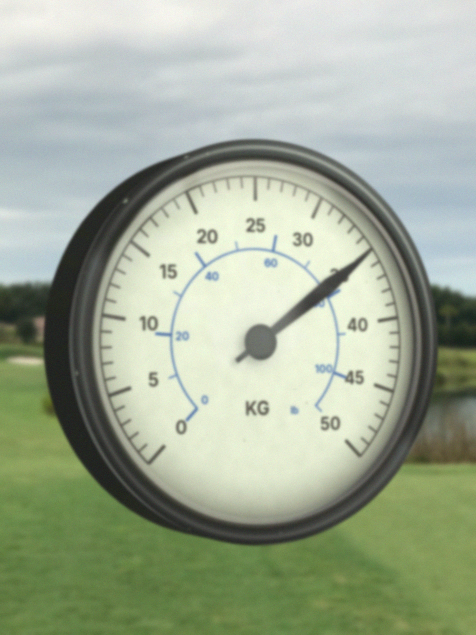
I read 35 kg
